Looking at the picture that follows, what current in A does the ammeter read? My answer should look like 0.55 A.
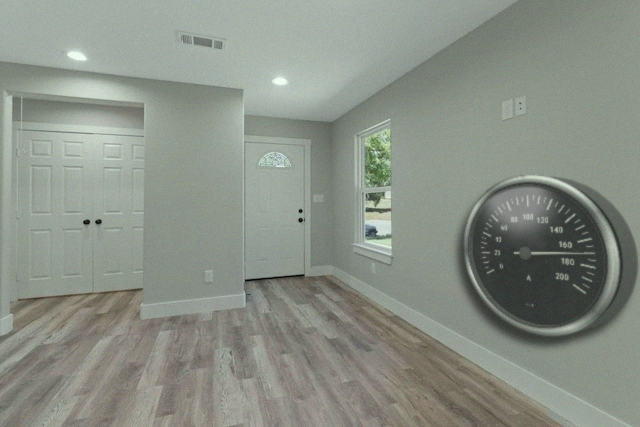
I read 170 A
